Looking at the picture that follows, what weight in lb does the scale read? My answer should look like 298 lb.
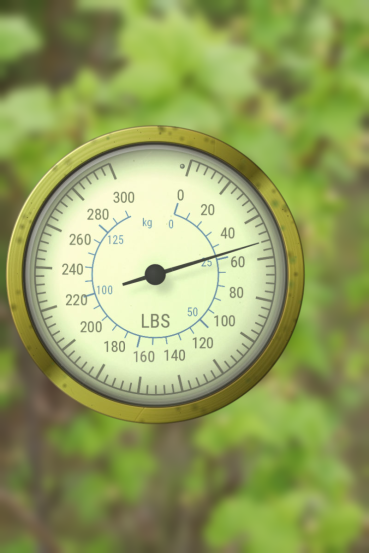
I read 52 lb
